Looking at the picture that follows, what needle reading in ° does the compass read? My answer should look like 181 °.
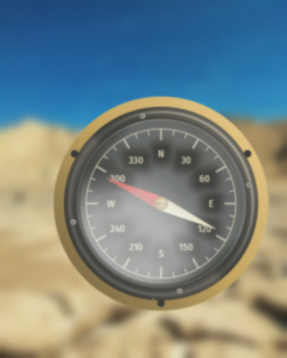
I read 295 °
